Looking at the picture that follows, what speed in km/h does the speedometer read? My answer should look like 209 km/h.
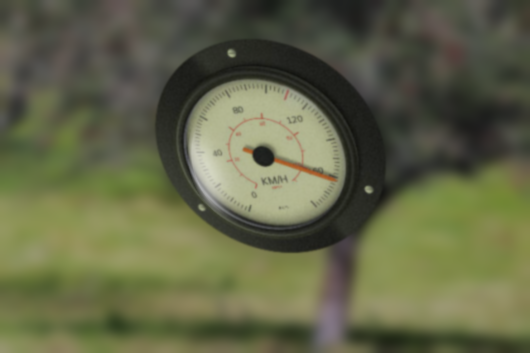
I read 160 km/h
